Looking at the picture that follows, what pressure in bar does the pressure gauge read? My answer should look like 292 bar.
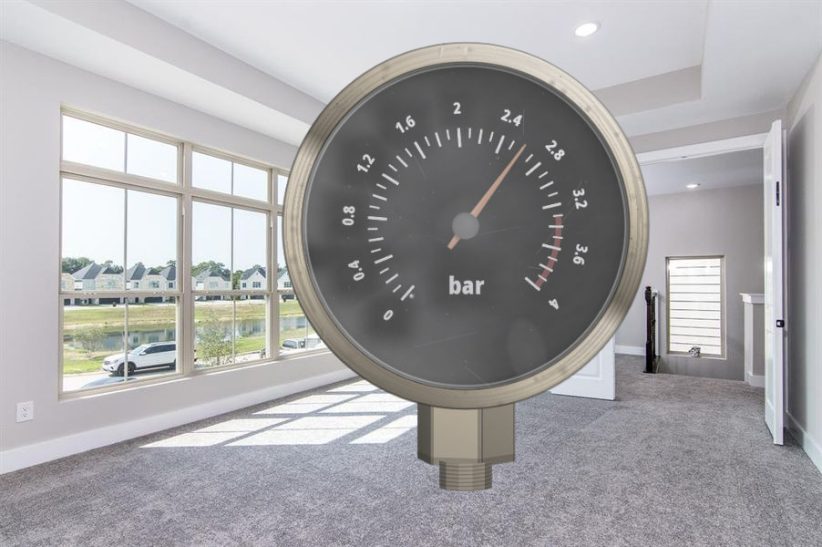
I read 2.6 bar
